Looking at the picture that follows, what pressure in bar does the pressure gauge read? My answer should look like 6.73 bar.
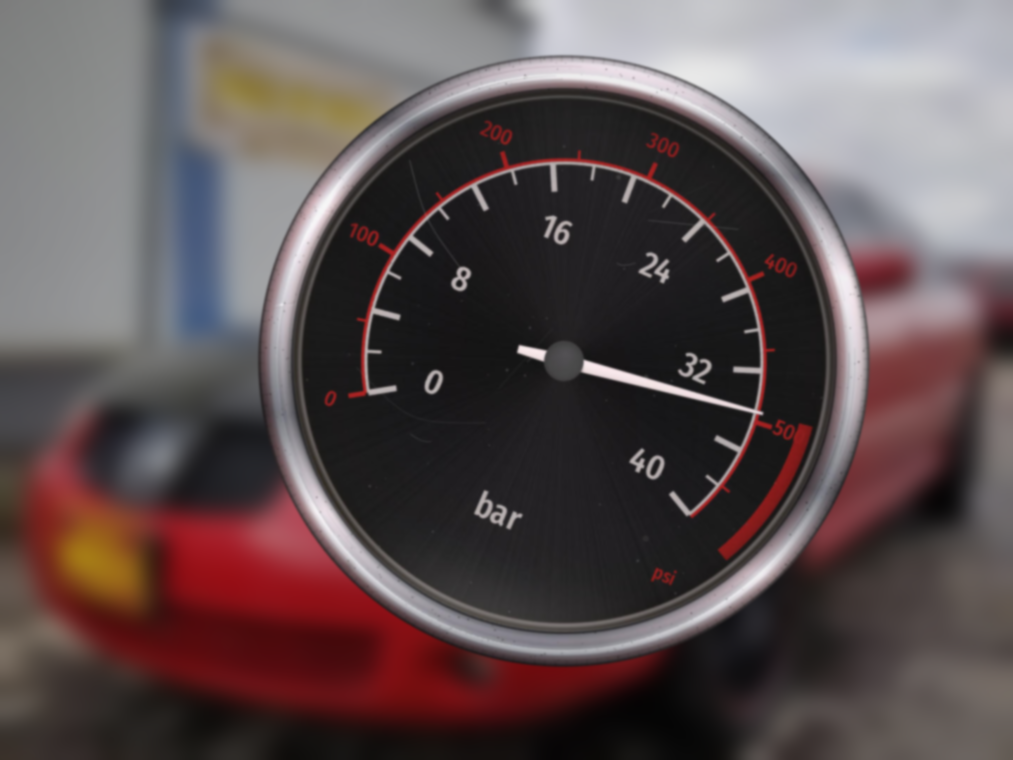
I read 34 bar
